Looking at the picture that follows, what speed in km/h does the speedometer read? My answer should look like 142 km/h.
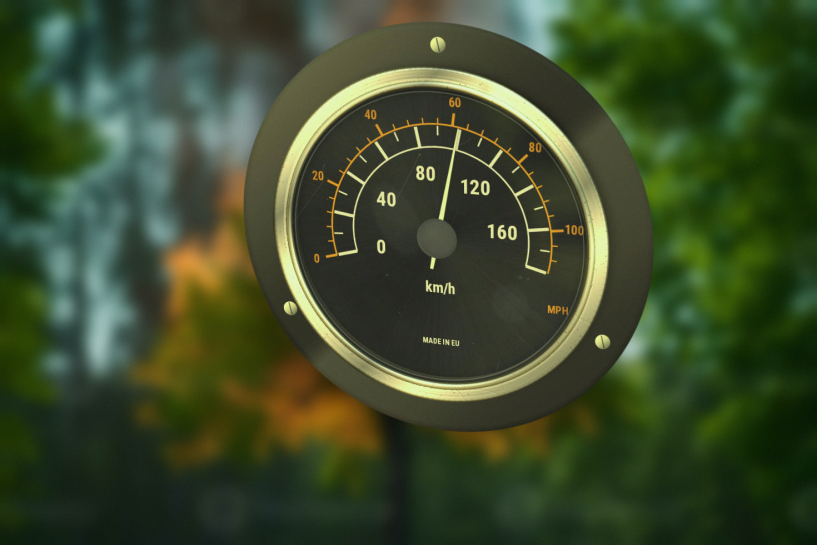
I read 100 km/h
